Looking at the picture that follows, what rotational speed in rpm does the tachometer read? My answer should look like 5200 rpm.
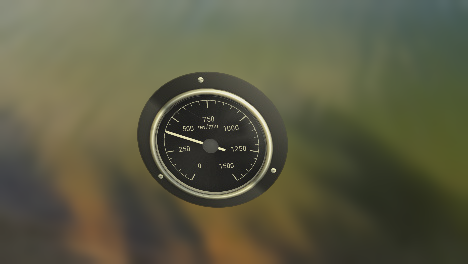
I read 400 rpm
